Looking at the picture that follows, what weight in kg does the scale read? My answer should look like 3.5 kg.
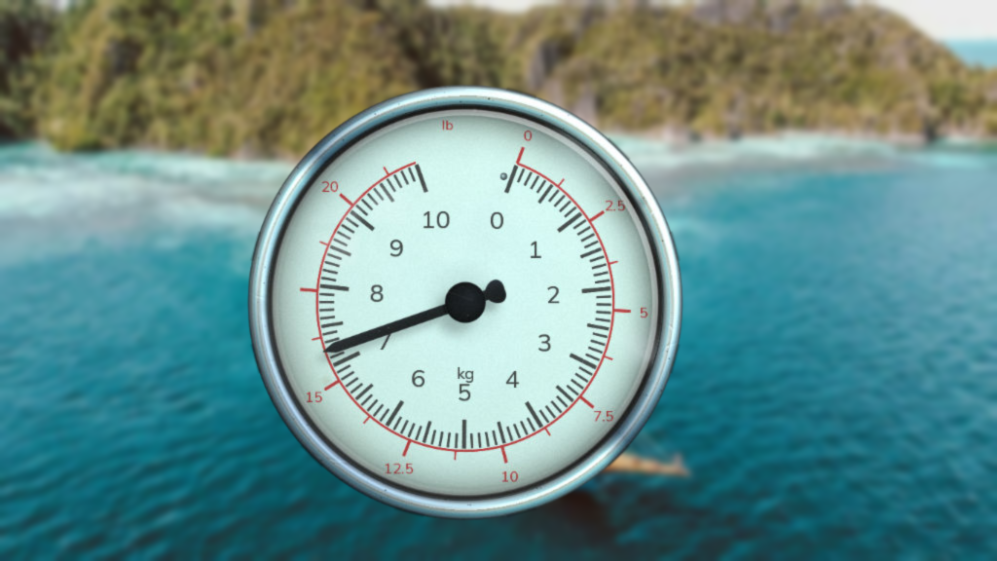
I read 7.2 kg
